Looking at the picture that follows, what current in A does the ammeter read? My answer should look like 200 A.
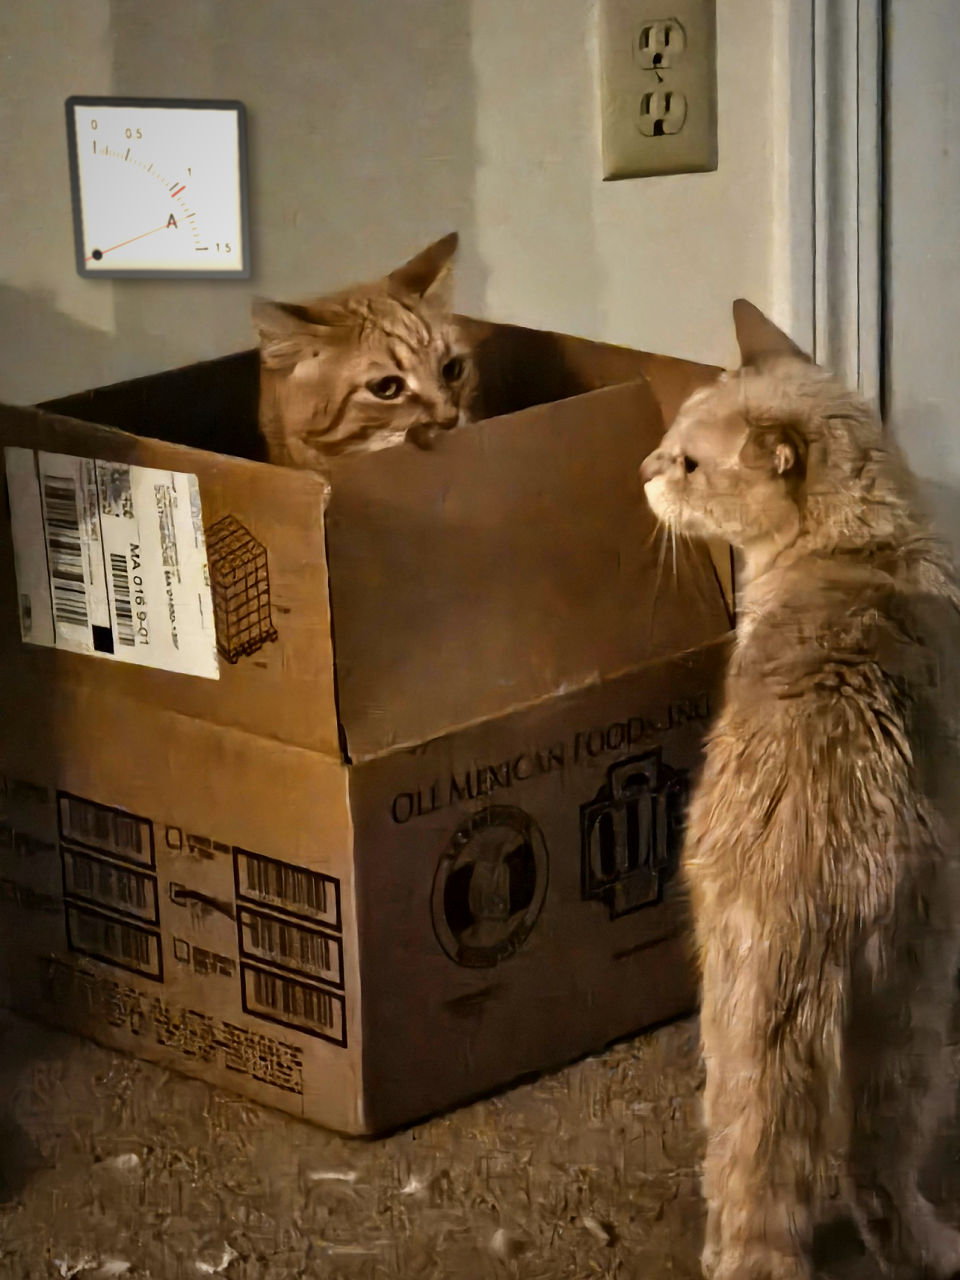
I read 1.25 A
